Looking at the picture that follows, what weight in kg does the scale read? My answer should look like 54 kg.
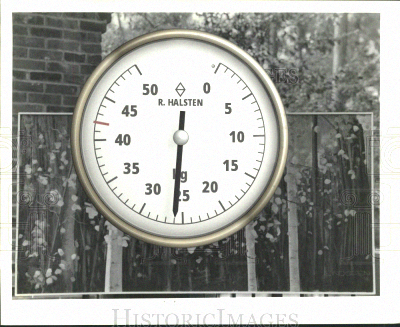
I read 26 kg
